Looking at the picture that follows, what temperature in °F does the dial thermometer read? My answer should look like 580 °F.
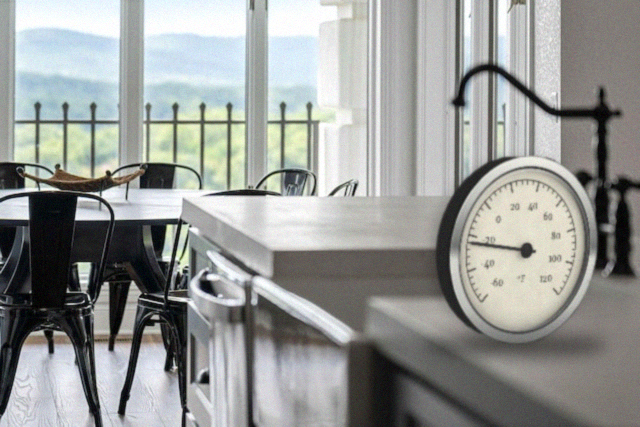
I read -24 °F
